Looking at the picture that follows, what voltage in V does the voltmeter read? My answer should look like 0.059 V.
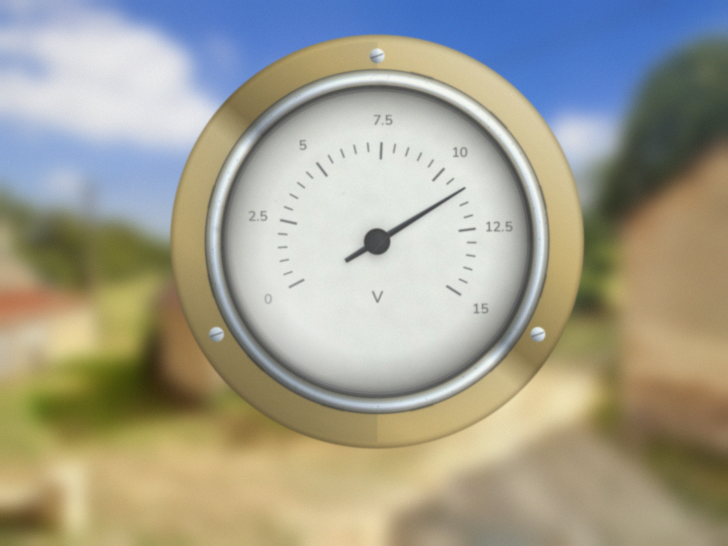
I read 11 V
